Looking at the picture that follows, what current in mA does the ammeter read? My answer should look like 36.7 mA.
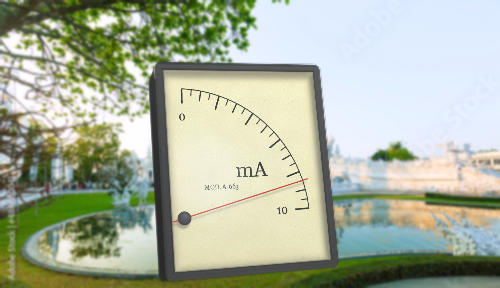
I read 8.5 mA
